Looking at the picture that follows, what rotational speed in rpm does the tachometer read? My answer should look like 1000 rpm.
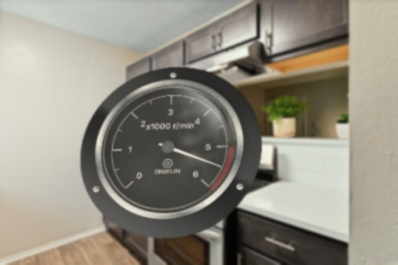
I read 5500 rpm
